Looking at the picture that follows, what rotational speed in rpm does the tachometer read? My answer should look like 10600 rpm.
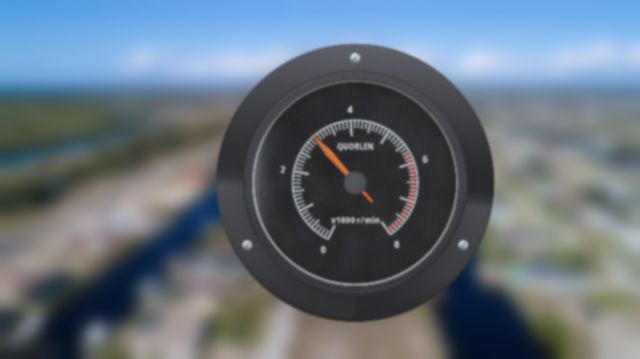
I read 3000 rpm
